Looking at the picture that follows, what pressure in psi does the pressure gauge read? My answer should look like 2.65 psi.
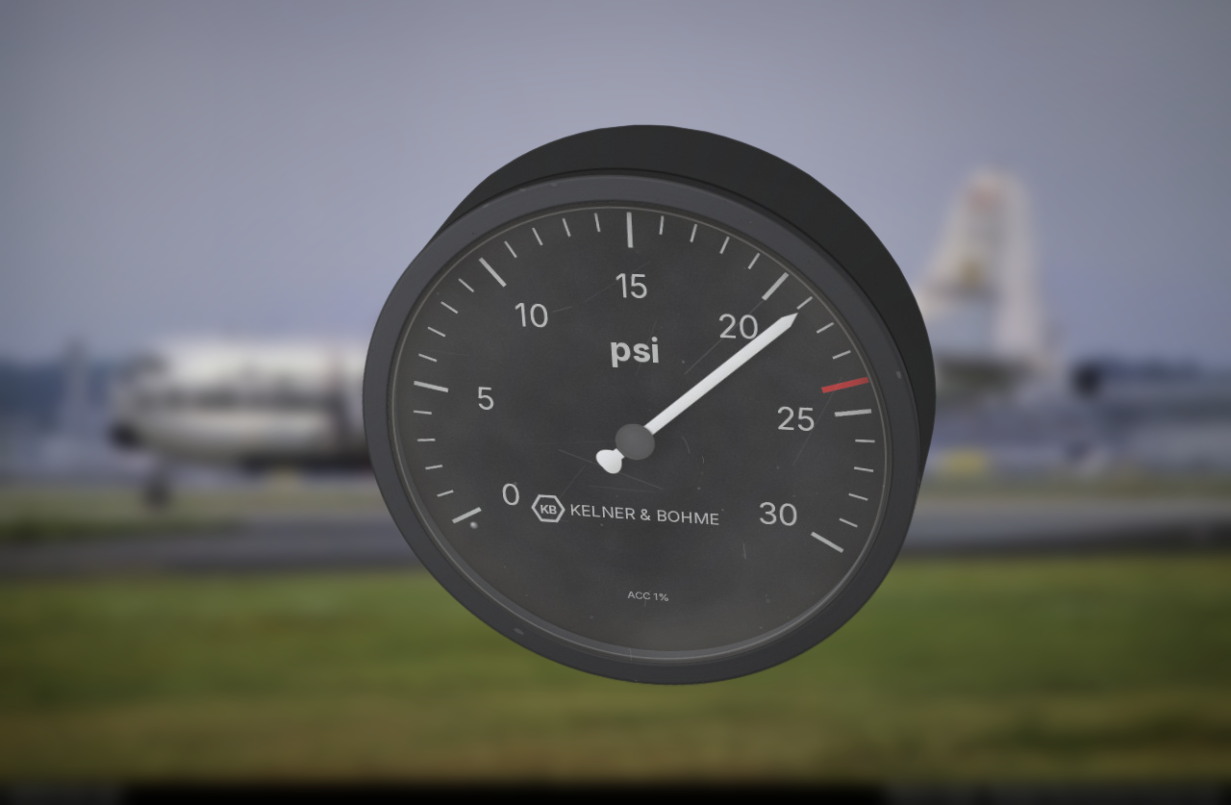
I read 21 psi
